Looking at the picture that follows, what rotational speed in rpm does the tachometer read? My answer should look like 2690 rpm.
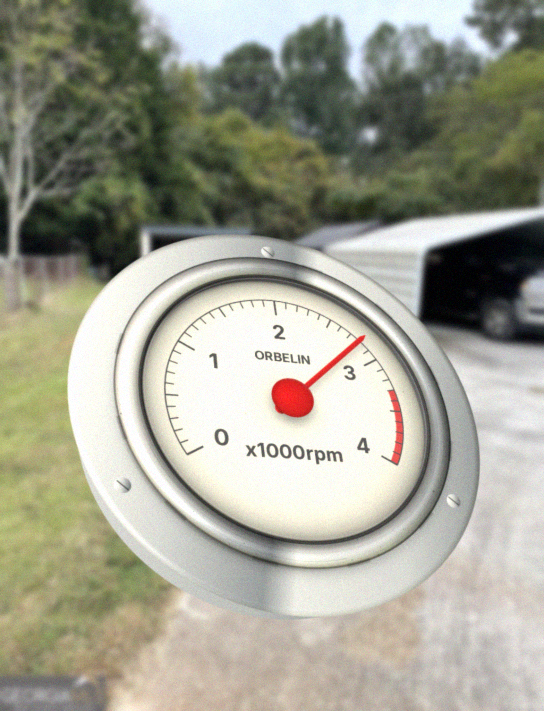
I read 2800 rpm
